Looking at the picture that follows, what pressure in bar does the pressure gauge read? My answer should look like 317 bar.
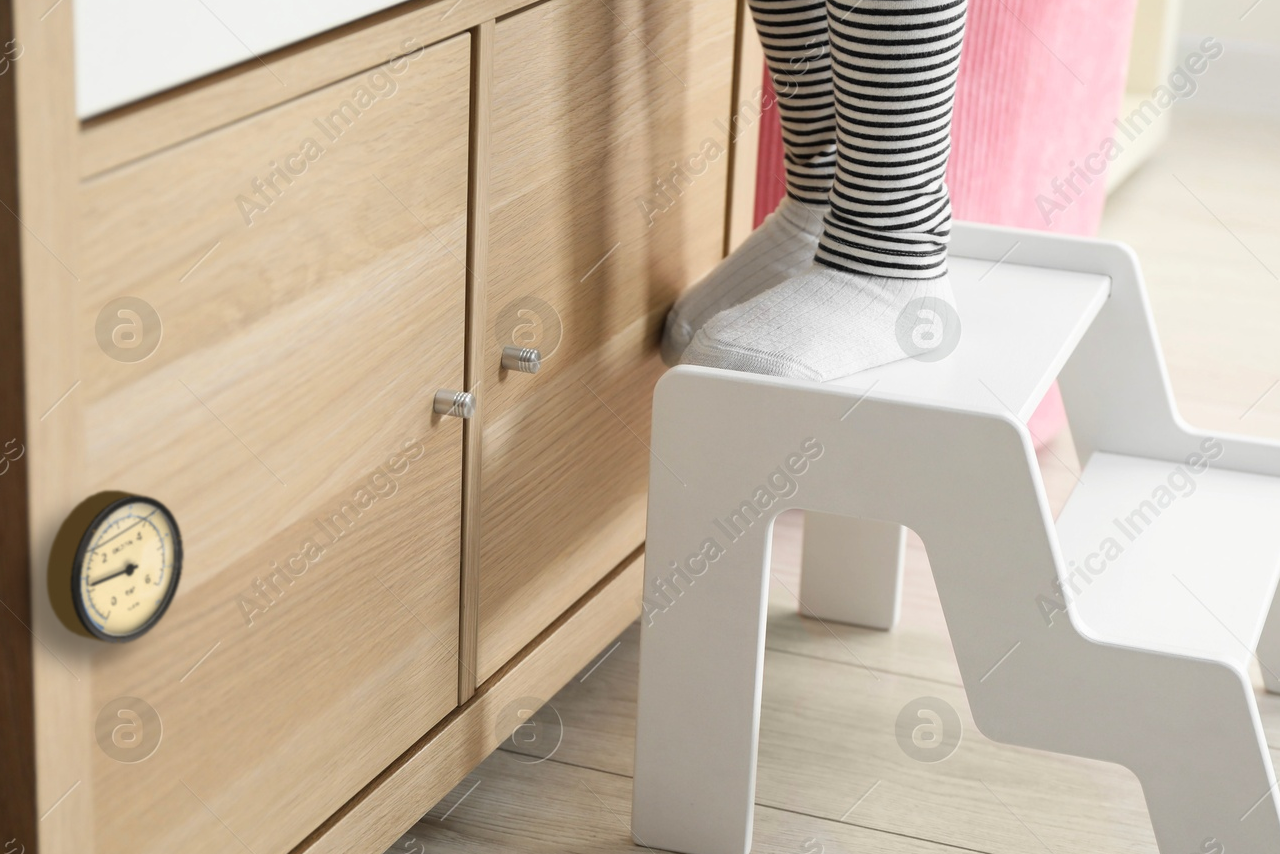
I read 1.2 bar
